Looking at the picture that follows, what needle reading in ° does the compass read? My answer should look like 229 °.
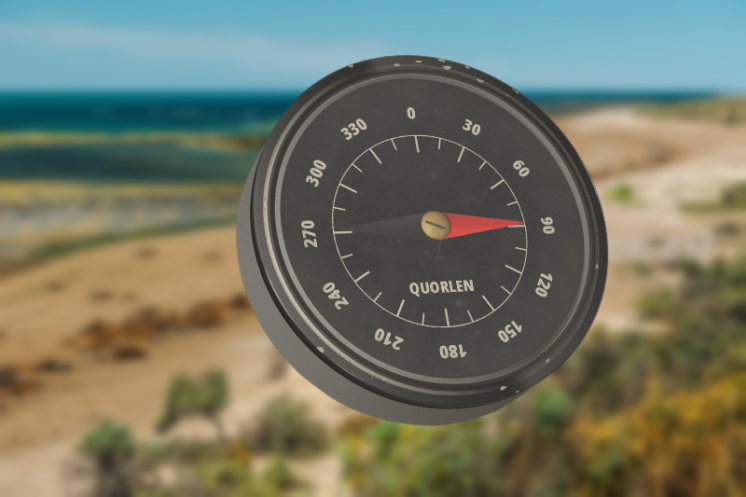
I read 90 °
